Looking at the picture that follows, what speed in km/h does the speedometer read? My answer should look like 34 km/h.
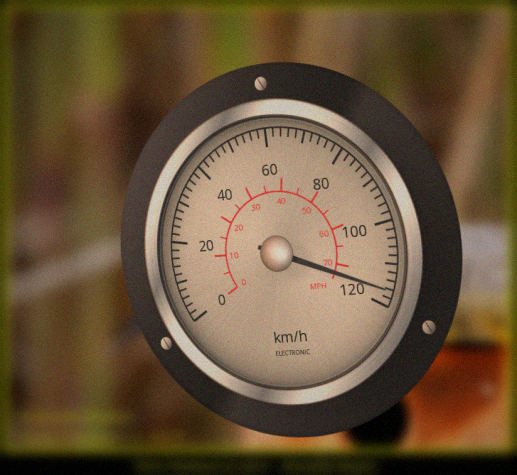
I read 116 km/h
